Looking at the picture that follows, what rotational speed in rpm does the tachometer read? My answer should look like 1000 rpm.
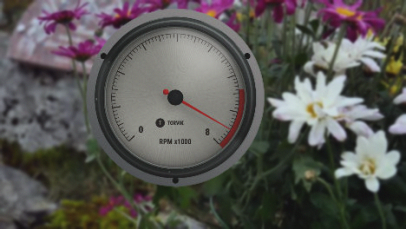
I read 7500 rpm
